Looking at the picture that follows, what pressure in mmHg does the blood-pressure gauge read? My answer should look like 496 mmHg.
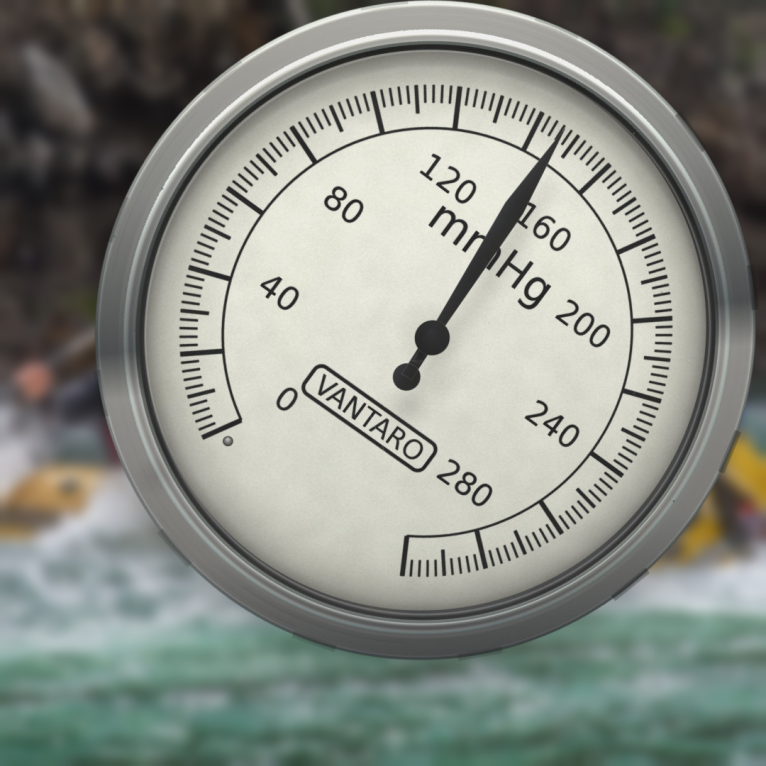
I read 146 mmHg
